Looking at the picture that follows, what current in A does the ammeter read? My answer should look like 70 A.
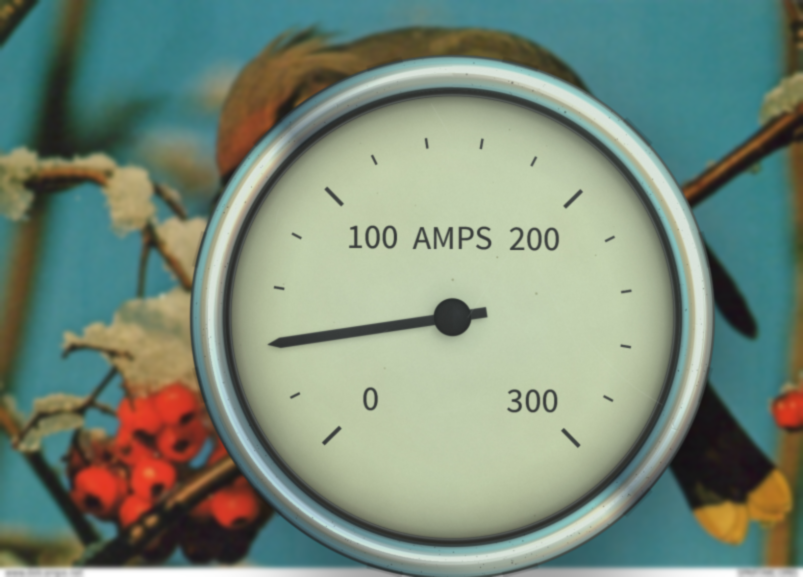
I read 40 A
